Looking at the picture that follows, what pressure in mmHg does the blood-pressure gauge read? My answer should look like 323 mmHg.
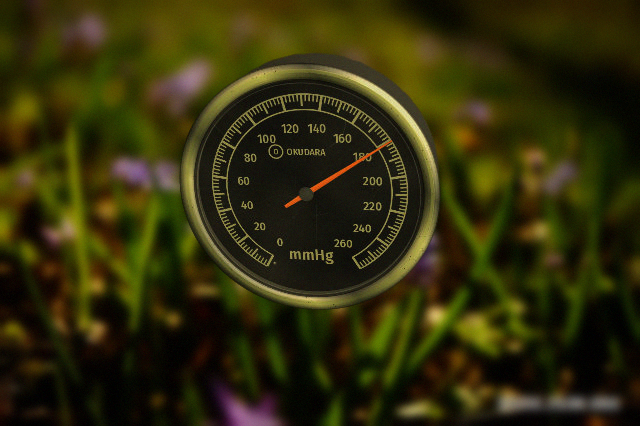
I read 180 mmHg
